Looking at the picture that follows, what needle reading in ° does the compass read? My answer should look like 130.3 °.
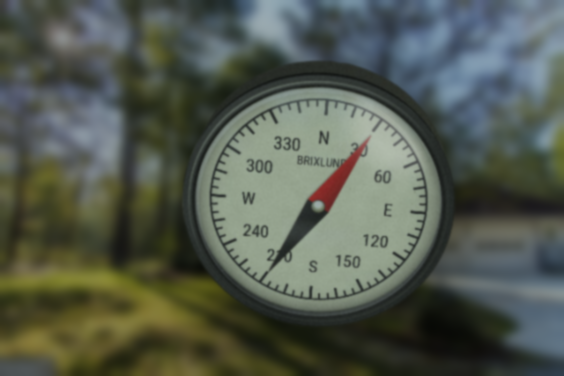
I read 30 °
